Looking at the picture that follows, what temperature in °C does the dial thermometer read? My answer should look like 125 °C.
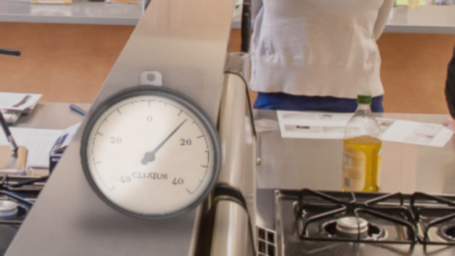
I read 12.5 °C
